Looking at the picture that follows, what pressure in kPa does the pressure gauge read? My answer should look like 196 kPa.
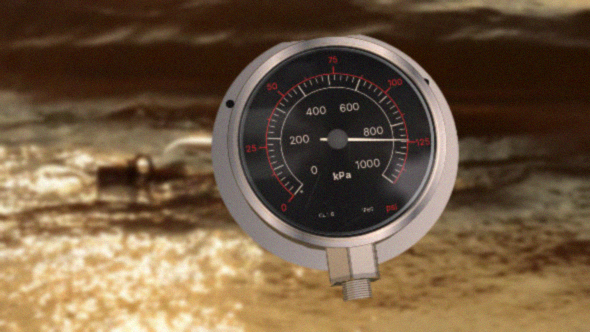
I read 860 kPa
